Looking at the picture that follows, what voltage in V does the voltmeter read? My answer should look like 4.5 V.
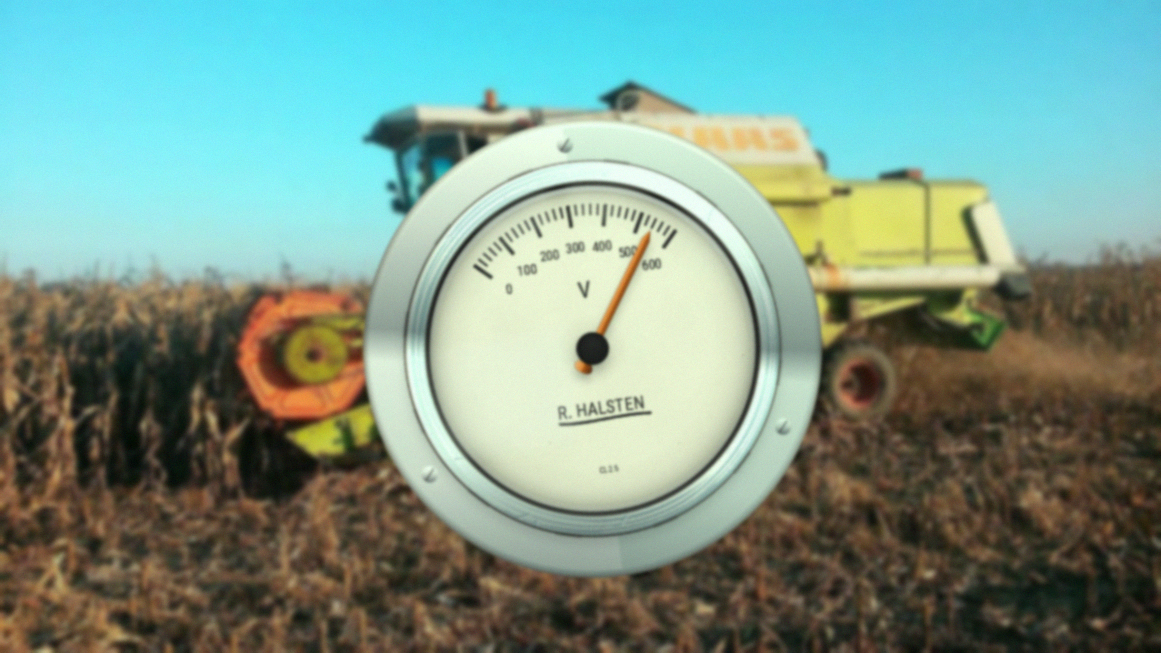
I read 540 V
